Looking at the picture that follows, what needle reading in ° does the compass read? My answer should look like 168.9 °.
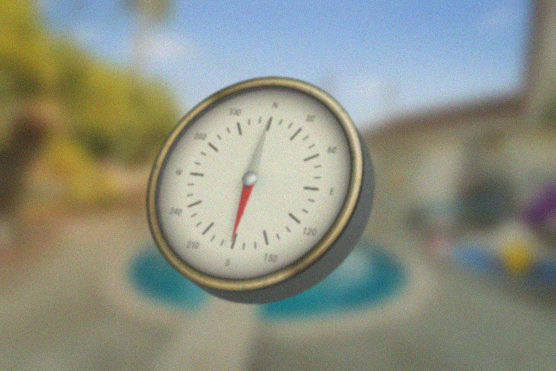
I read 180 °
